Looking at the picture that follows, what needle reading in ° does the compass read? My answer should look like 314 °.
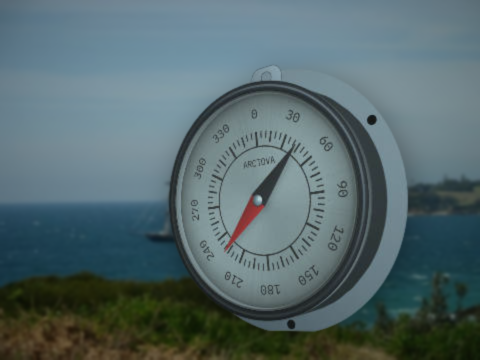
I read 225 °
